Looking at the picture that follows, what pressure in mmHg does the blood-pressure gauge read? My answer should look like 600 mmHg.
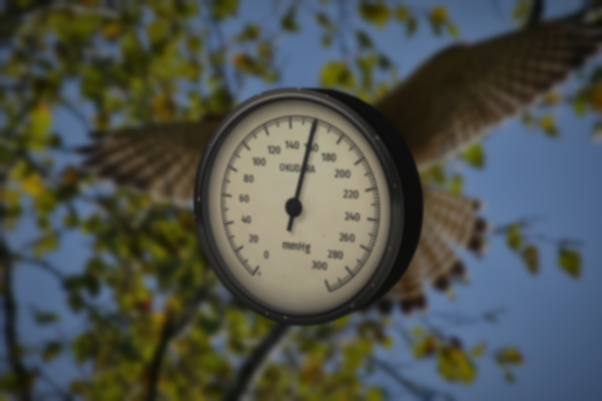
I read 160 mmHg
